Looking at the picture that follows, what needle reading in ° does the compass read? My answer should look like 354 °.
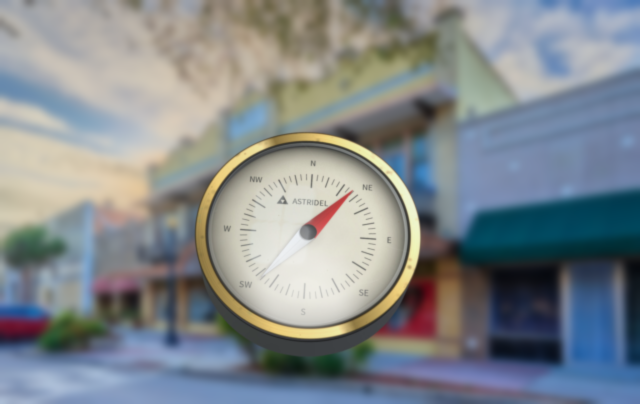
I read 40 °
